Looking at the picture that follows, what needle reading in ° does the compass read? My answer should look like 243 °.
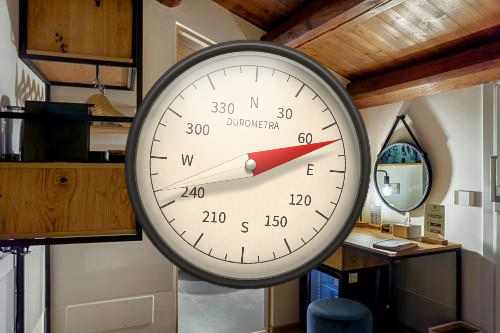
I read 70 °
